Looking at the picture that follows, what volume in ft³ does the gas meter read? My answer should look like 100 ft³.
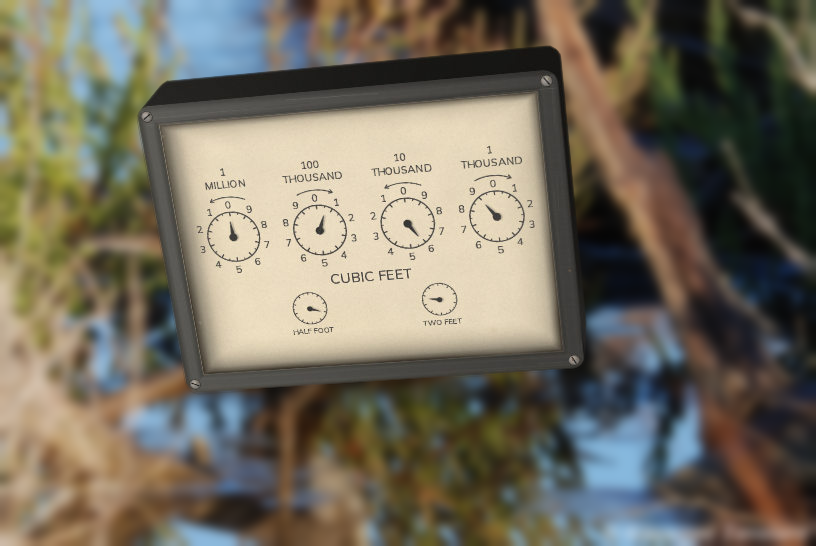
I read 5900 ft³
